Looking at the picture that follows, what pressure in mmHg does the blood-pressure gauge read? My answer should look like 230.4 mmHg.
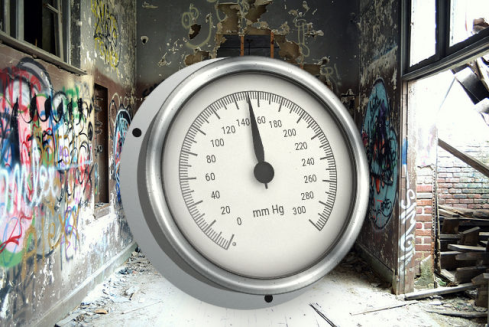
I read 150 mmHg
